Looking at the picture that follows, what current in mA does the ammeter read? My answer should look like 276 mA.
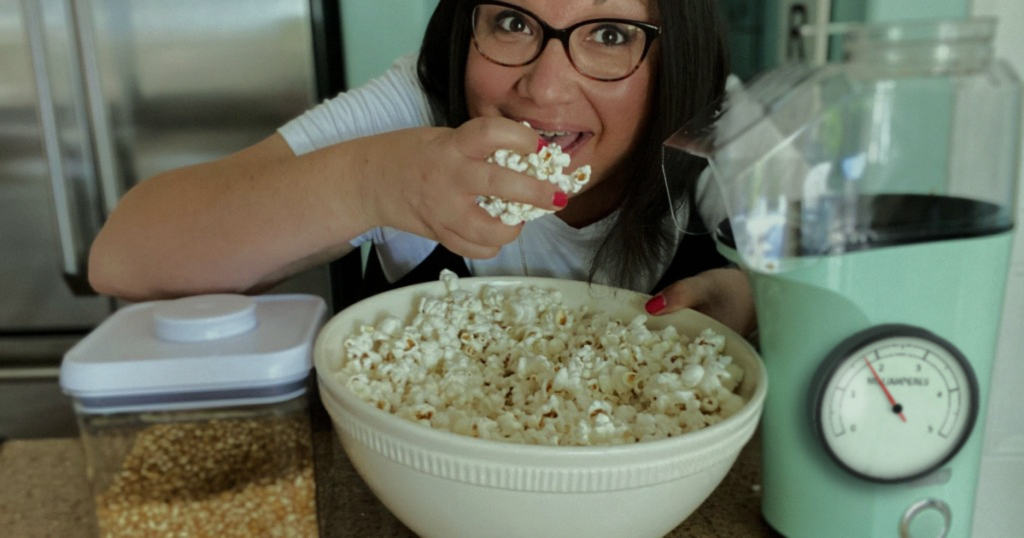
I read 1.75 mA
